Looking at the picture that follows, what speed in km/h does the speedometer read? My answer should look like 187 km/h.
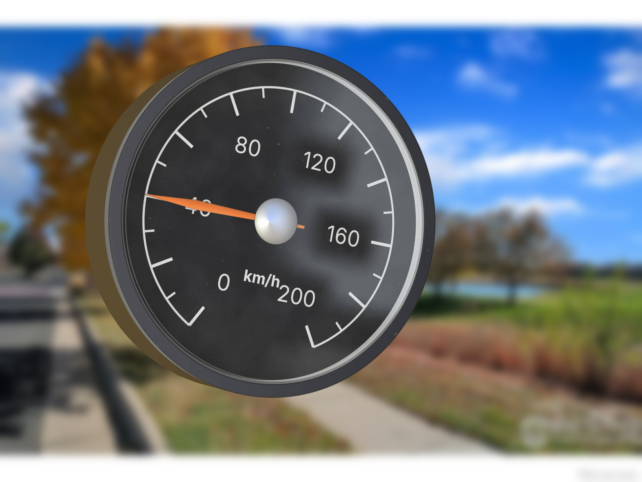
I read 40 km/h
